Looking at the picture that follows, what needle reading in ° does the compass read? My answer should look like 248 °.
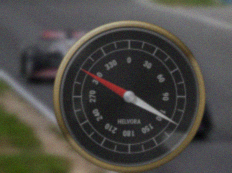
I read 300 °
